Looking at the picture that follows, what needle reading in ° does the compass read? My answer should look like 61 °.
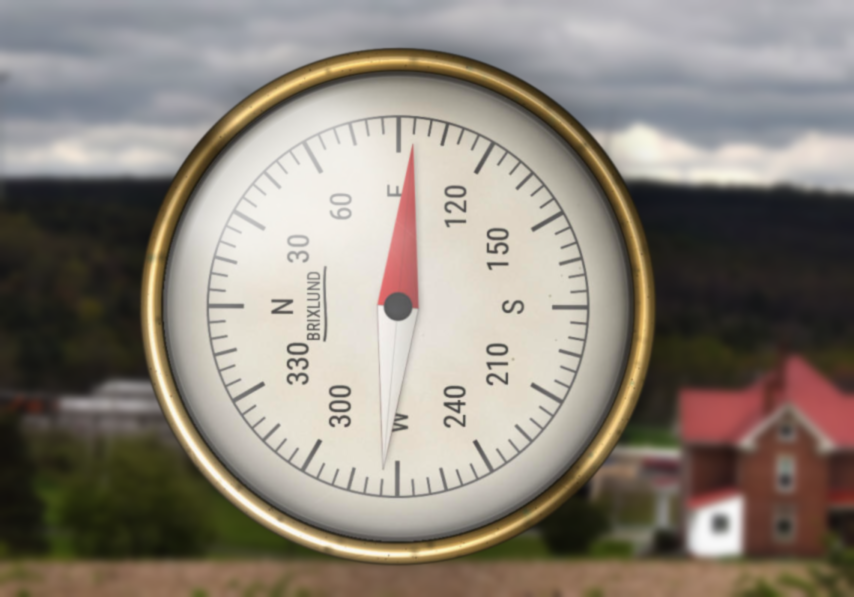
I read 95 °
